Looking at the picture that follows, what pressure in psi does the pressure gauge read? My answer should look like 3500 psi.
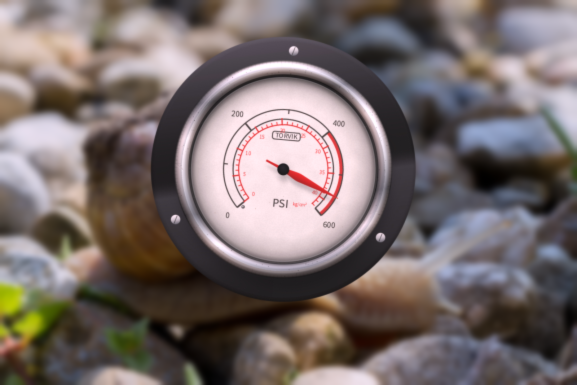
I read 550 psi
